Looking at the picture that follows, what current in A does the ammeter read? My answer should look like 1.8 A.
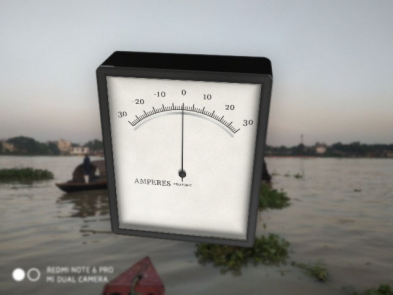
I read 0 A
